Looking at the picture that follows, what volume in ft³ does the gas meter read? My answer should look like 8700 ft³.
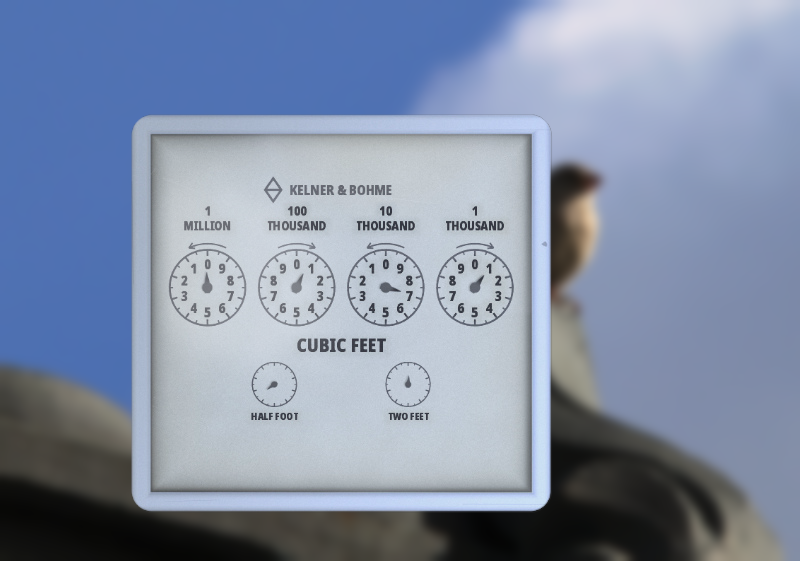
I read 7100 ft³
